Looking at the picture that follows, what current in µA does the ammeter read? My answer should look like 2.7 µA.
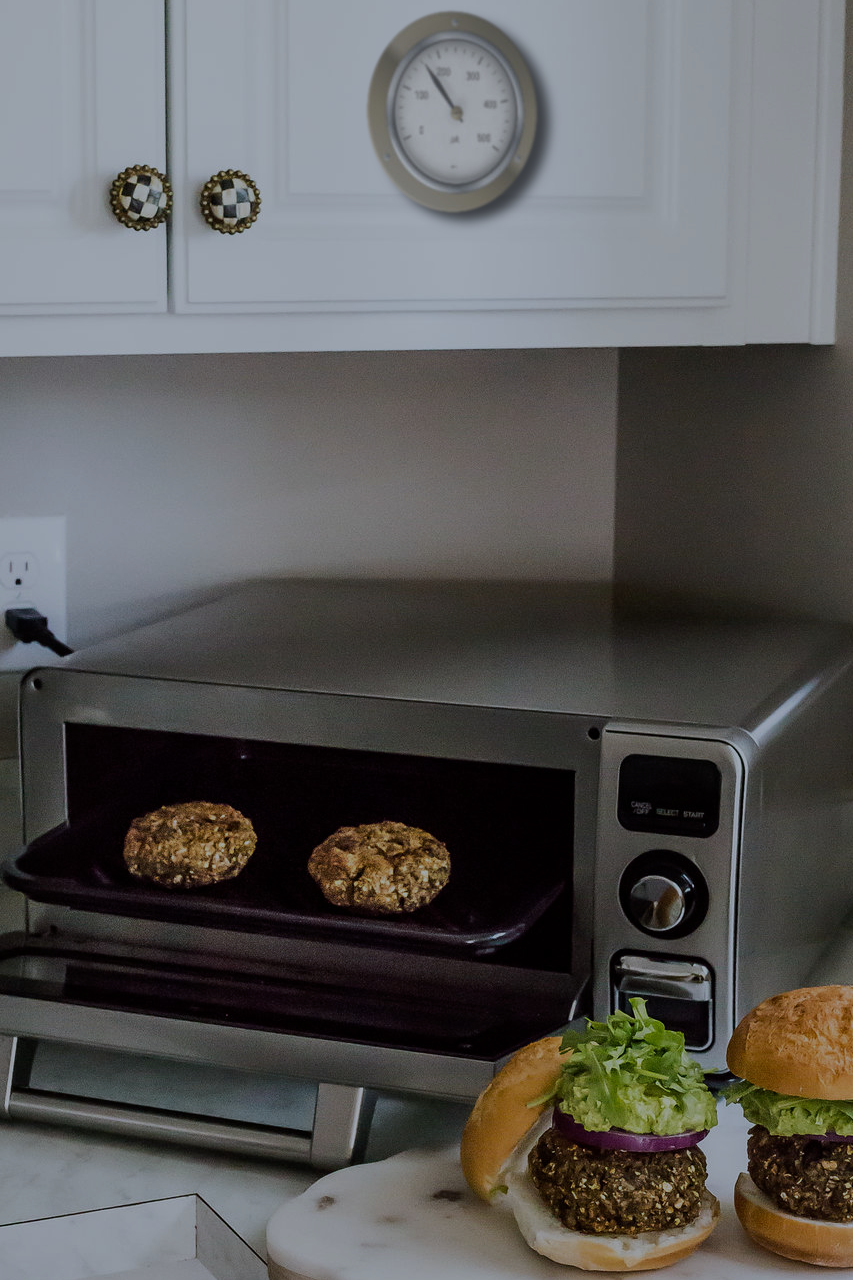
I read 160 µA
